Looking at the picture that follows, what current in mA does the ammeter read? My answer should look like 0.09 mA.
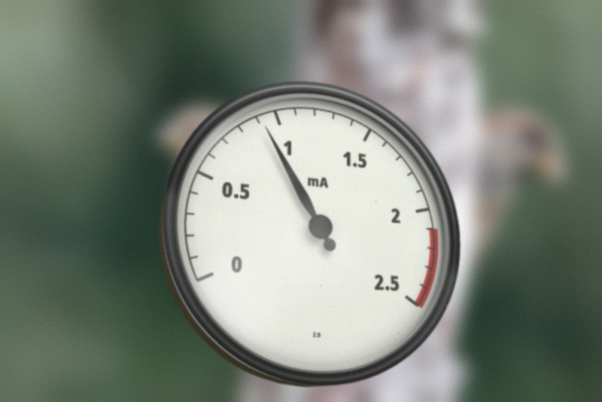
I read 0.9 mA
